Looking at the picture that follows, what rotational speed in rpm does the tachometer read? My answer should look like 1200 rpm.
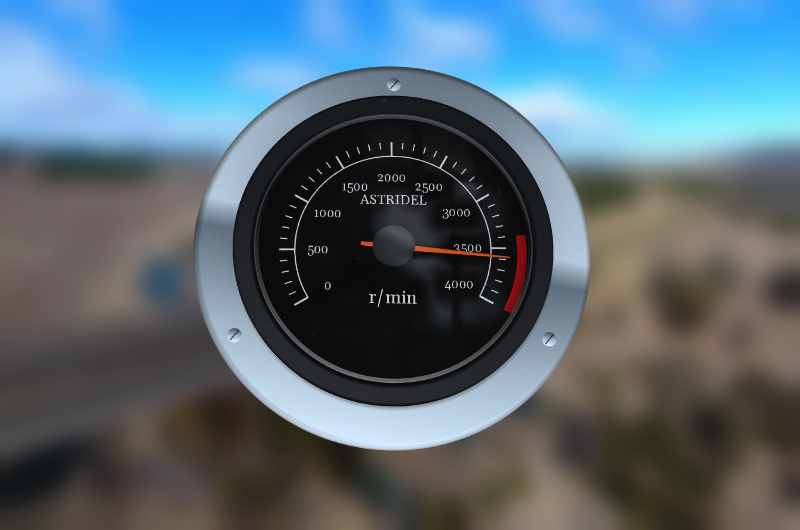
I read 3600 rpm
